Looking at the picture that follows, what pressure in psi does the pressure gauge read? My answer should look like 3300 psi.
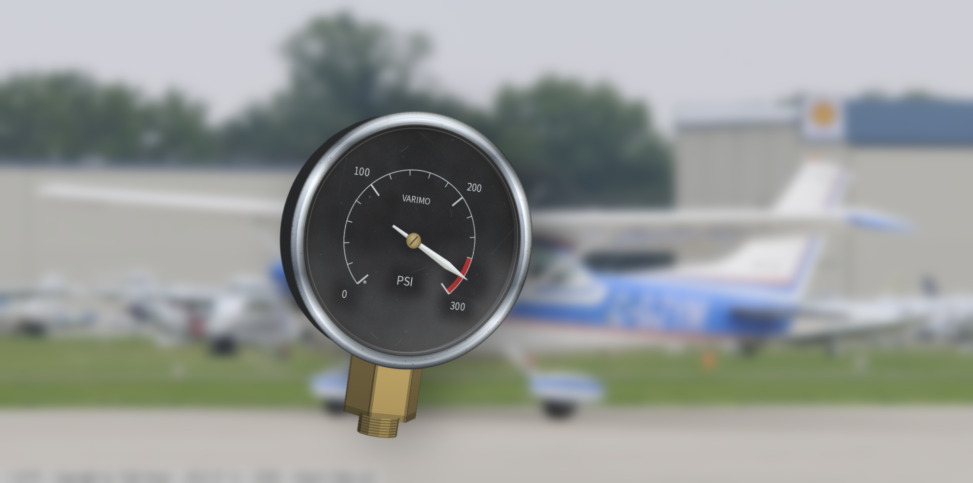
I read 280 psi
